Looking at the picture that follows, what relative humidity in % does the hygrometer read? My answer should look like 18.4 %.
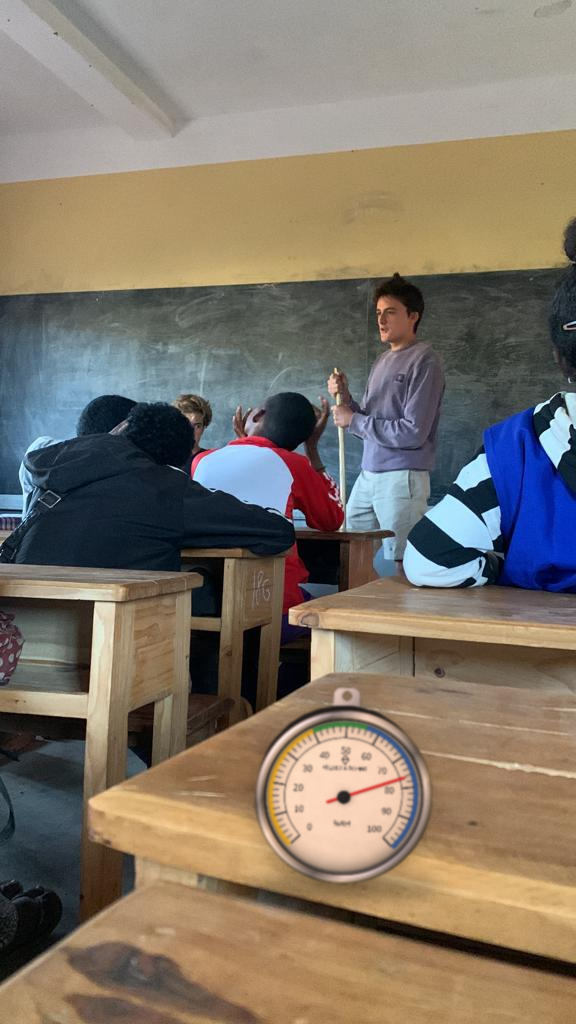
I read 76 %
